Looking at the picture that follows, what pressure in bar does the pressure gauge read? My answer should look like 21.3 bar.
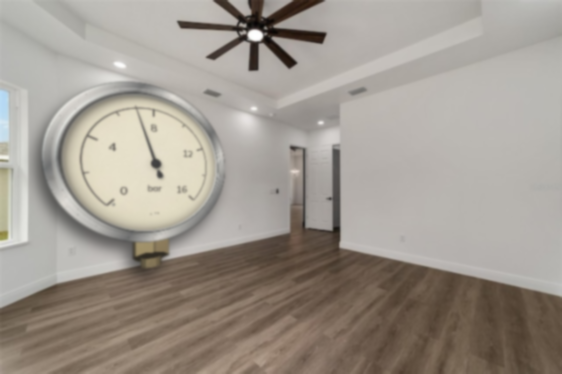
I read 7 bar
